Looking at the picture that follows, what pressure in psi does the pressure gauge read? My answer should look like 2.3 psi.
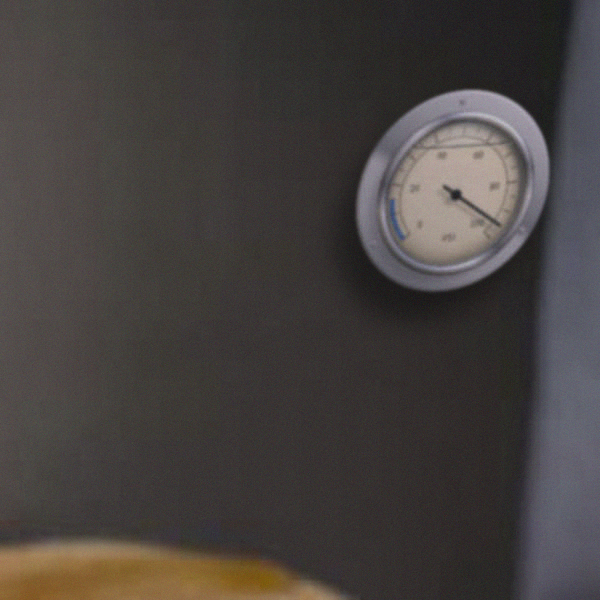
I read 95 psi
